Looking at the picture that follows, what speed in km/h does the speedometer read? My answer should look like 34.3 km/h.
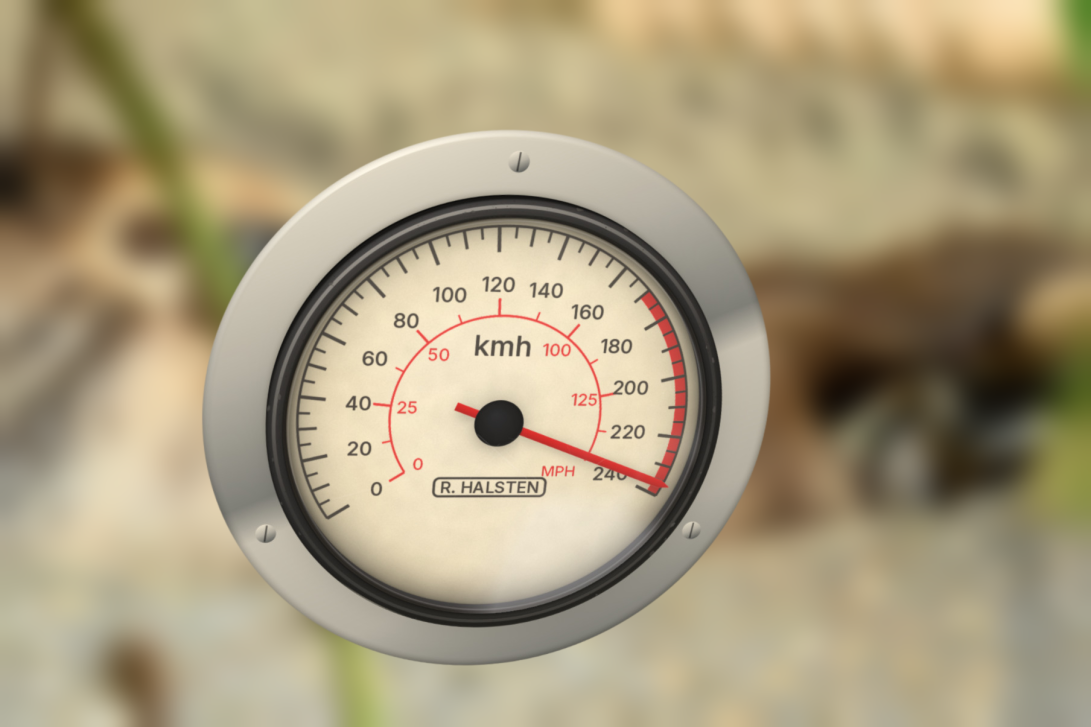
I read 235 km/h
